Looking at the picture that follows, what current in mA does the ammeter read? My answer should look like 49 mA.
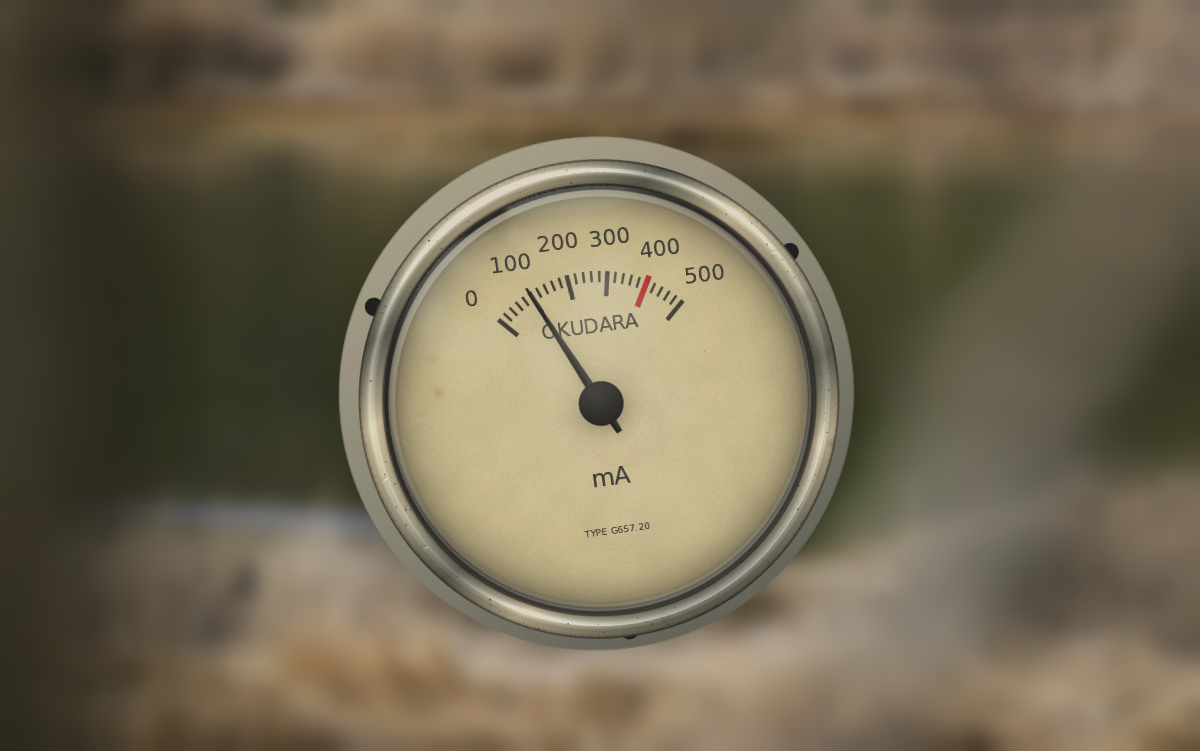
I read 100 mA
